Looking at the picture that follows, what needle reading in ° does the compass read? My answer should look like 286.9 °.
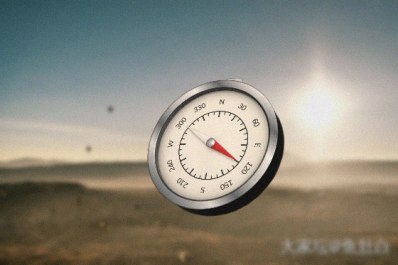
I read 120 °
